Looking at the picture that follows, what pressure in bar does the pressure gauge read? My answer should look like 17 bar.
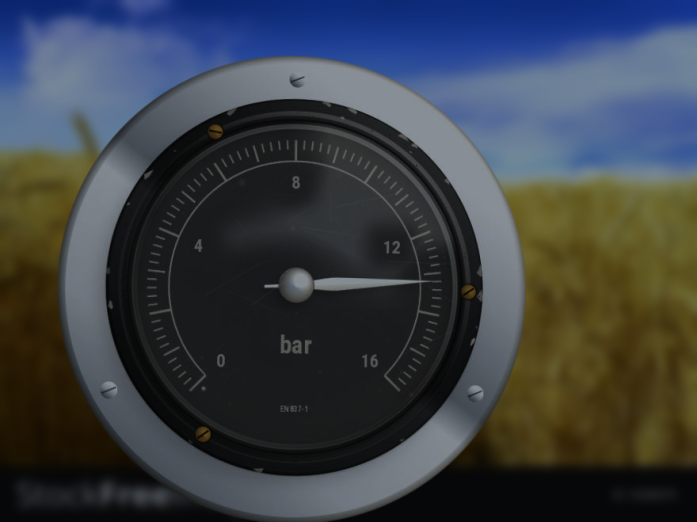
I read 13.2 bar
